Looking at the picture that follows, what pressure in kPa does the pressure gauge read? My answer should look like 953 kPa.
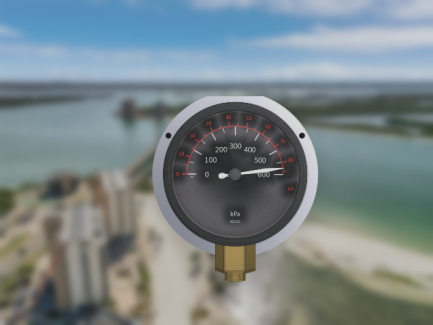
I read 575 kPa
